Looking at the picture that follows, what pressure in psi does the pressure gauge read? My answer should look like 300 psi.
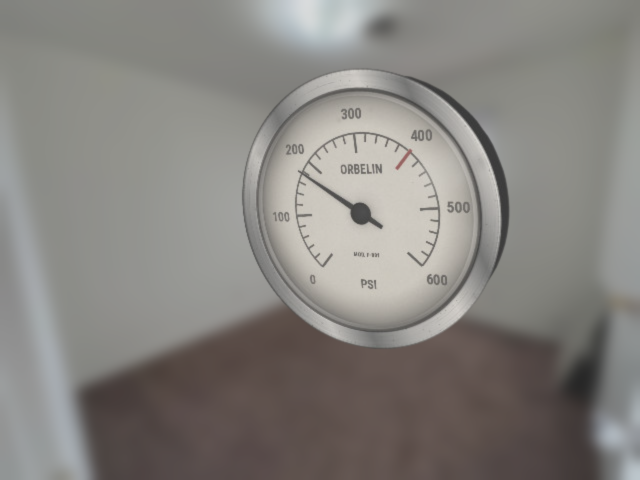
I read 180 psi
